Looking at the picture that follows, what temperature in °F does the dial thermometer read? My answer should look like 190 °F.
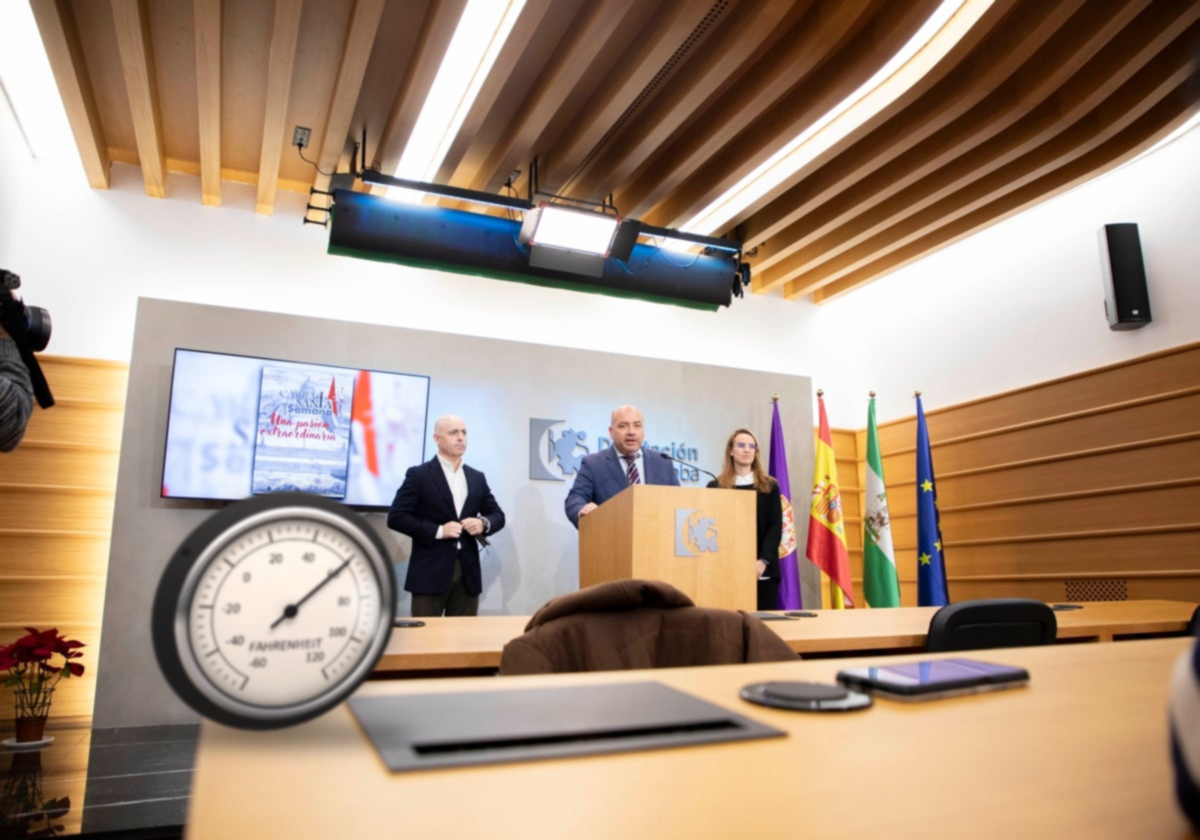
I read 60 °F
